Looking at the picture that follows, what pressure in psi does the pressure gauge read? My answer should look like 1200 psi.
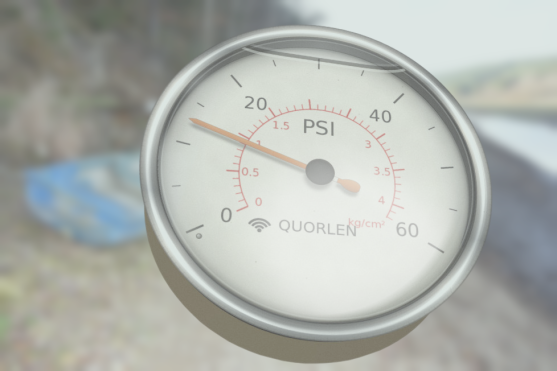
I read 12.5 psi
